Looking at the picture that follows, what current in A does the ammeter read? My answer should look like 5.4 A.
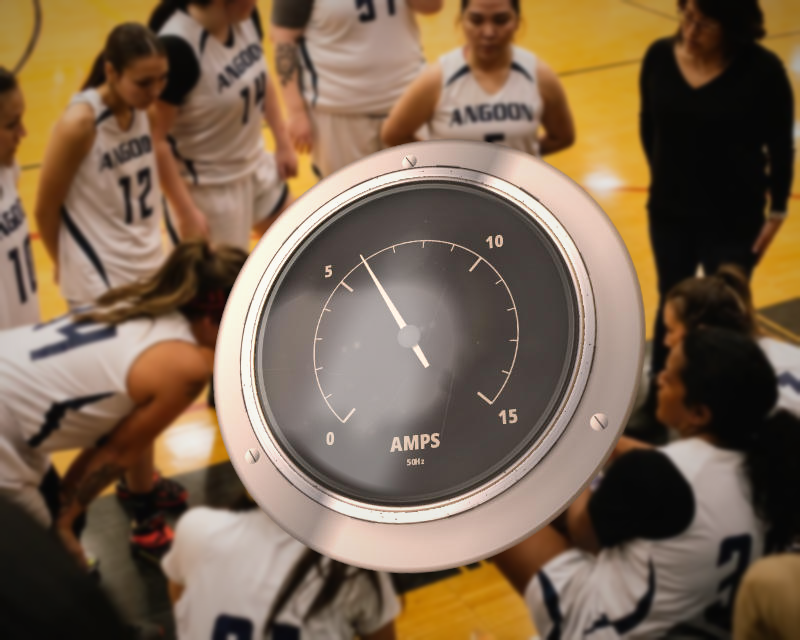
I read 6 A
